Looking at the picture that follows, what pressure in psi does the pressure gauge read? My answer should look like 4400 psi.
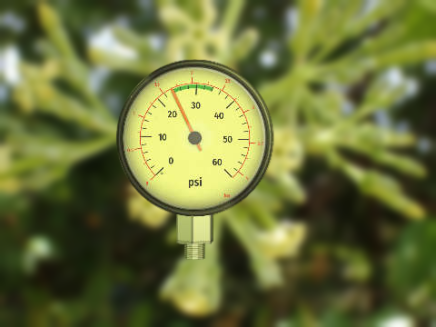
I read 24 psi
